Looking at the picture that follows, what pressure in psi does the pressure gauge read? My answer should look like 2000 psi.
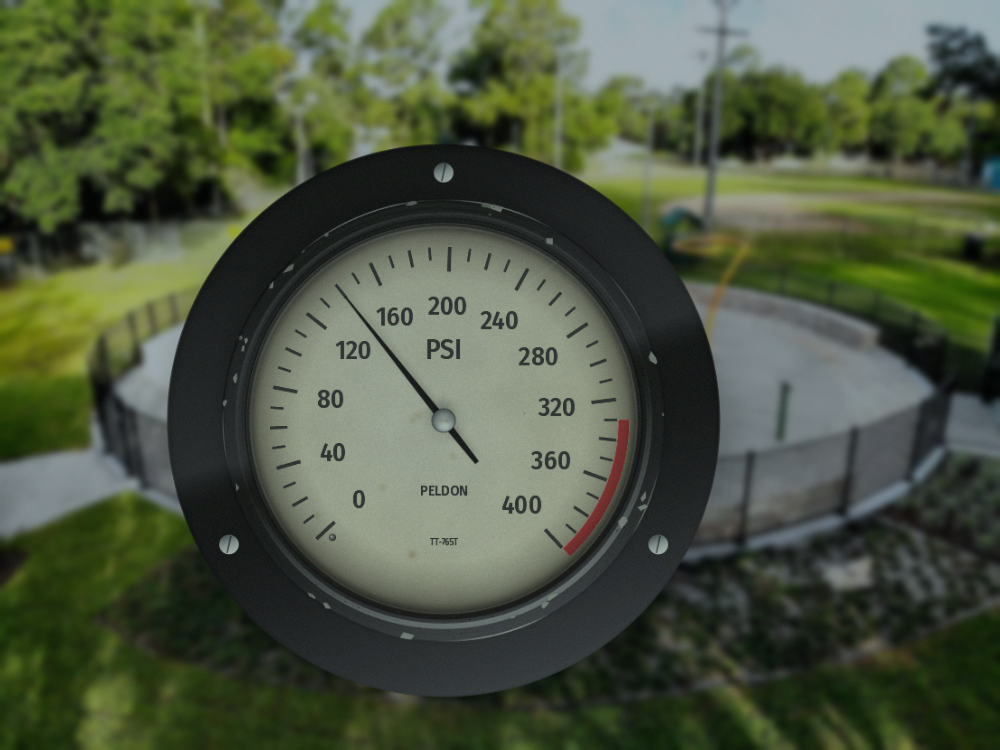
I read 140 psi
